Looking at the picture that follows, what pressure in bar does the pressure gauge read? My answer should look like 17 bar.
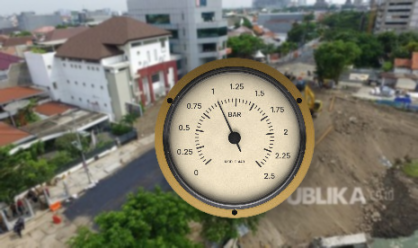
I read 1 bar
